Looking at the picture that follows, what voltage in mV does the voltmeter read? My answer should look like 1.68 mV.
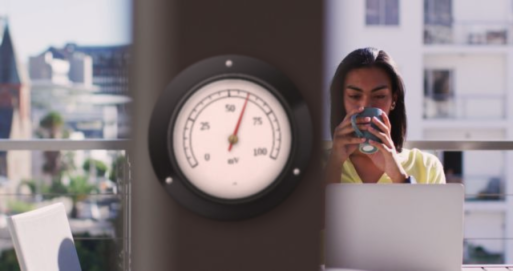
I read 60 mV
